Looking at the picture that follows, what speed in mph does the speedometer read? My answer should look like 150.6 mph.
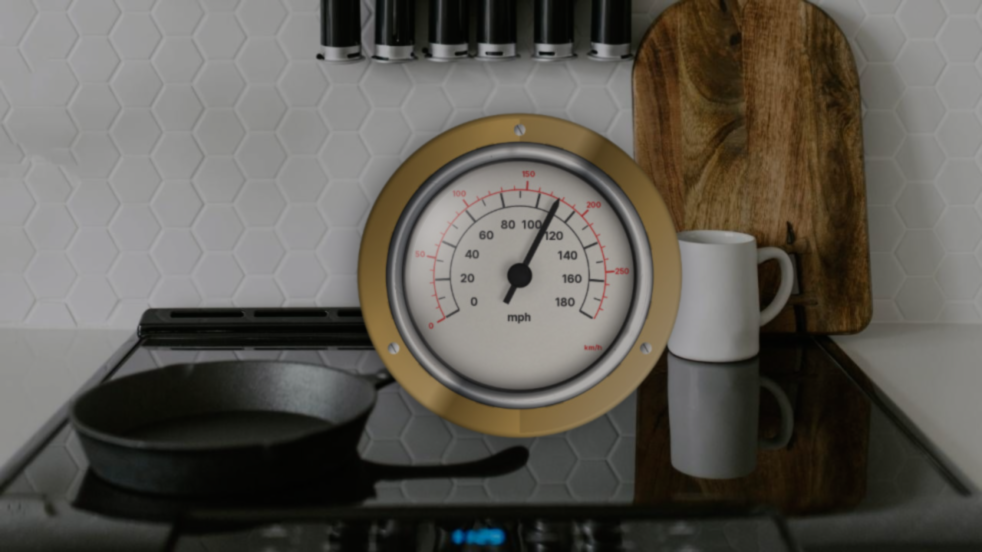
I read 110 mph
